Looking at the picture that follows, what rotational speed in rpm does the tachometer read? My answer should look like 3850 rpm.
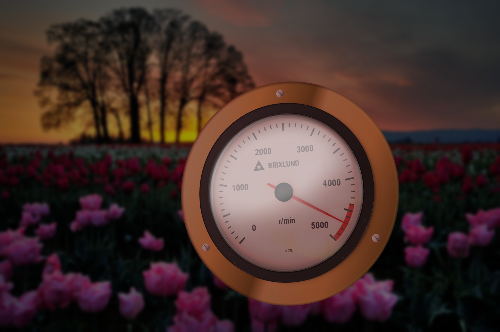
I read 4700 rpm
